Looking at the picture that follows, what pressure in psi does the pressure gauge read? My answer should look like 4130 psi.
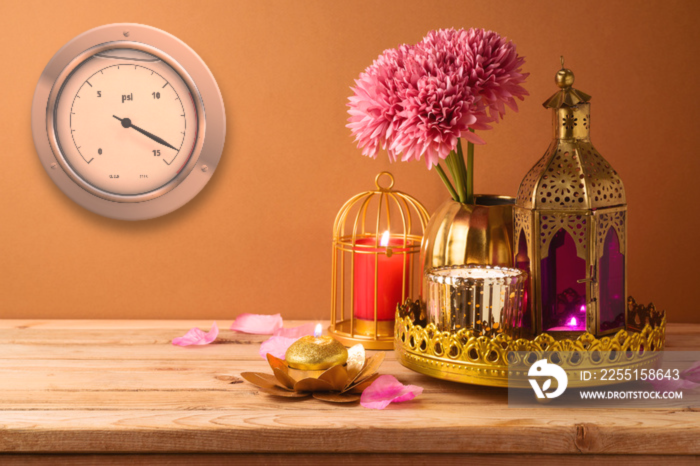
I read 14 psi
